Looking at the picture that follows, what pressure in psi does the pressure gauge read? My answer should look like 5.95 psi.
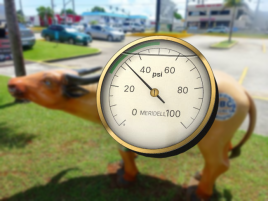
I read 32.5 psi
